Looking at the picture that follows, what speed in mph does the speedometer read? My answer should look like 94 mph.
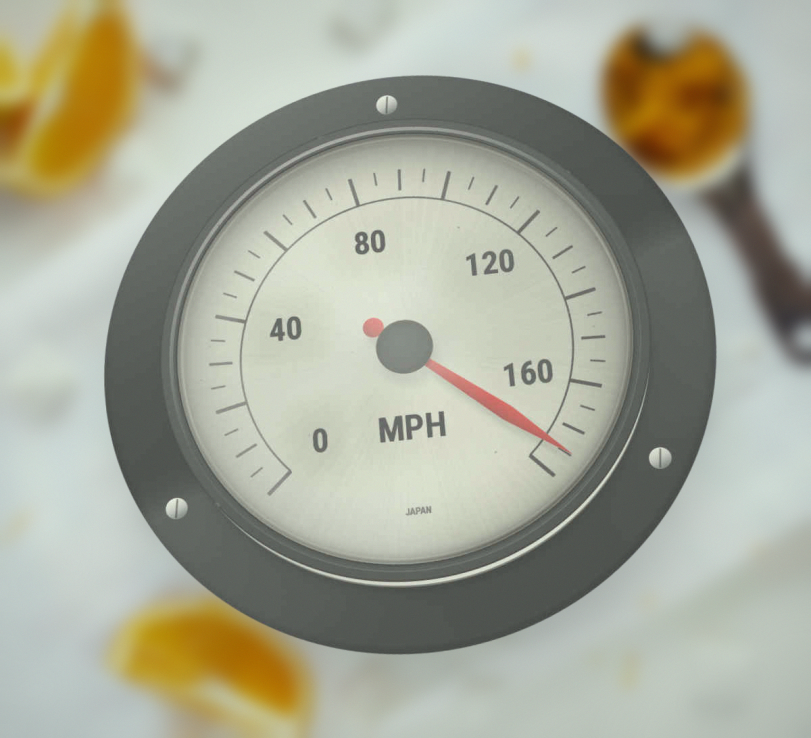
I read 175 mph
